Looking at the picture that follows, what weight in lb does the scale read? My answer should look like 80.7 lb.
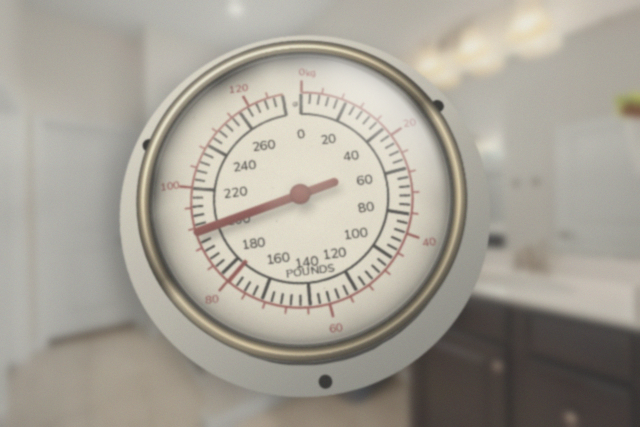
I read 200 lb
